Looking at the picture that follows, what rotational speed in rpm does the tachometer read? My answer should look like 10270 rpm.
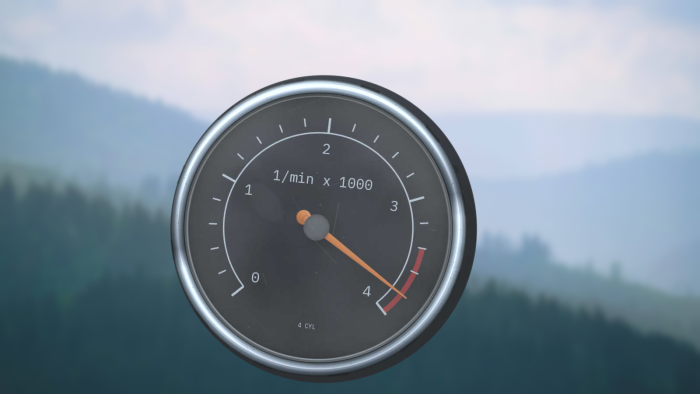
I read 3800 rpm
